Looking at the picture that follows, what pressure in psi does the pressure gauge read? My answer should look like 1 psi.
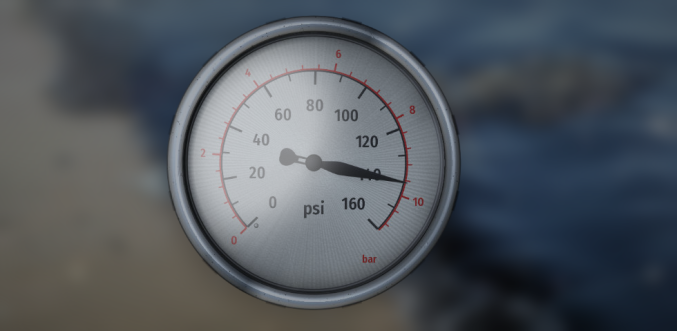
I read 140 psi
